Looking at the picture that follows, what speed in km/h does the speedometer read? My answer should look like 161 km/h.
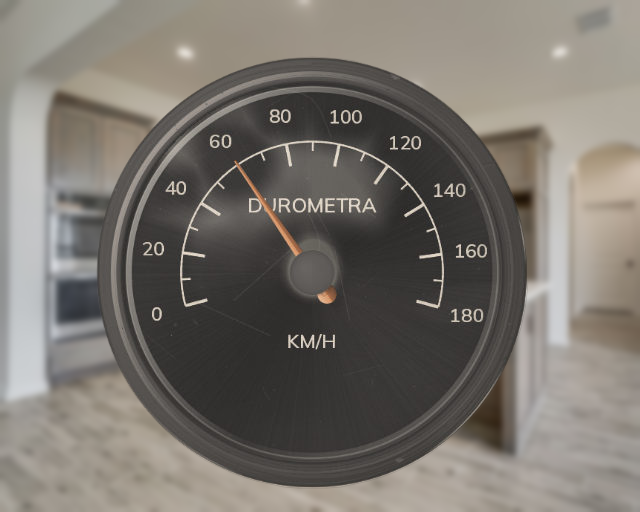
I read 60 km/h
